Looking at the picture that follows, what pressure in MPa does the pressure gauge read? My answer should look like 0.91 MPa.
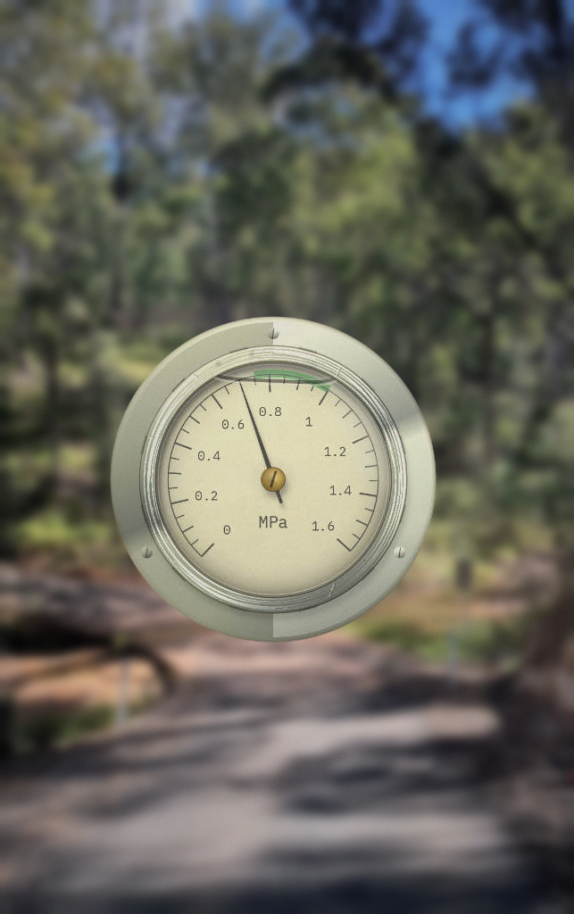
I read 0.7 MPa
